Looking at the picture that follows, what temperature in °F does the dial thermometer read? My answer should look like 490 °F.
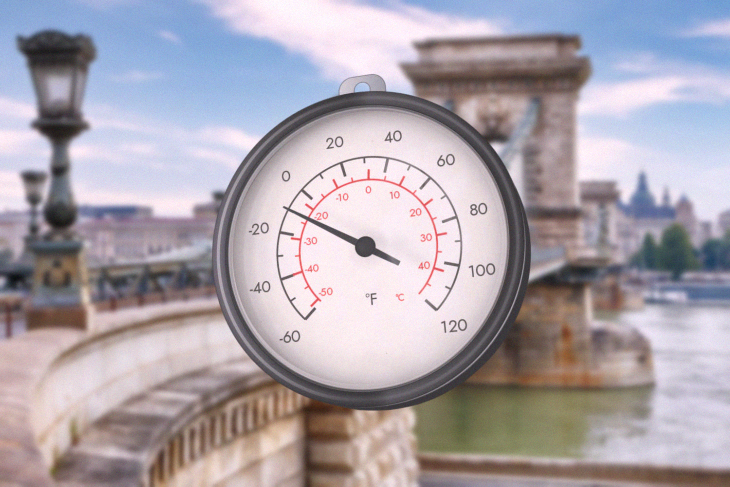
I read -10 °F
